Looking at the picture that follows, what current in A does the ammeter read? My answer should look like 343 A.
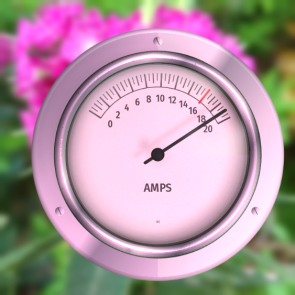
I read 19 A
